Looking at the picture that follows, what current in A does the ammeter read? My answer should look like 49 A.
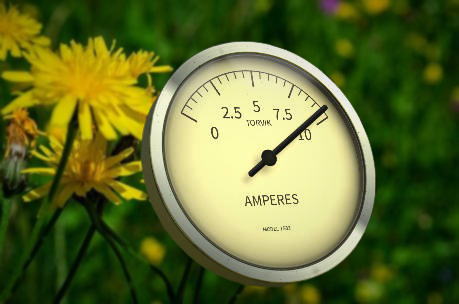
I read 9.5 A
